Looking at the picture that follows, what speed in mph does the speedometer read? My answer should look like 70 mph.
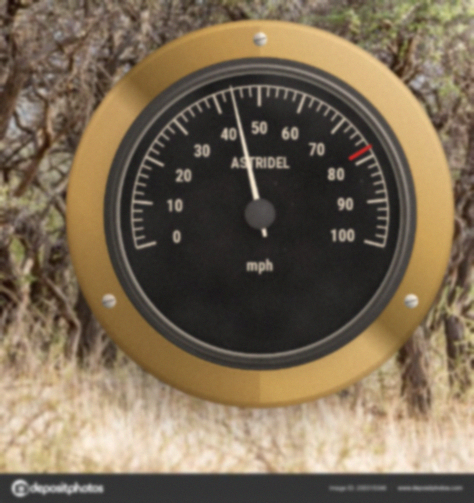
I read 44 mph
